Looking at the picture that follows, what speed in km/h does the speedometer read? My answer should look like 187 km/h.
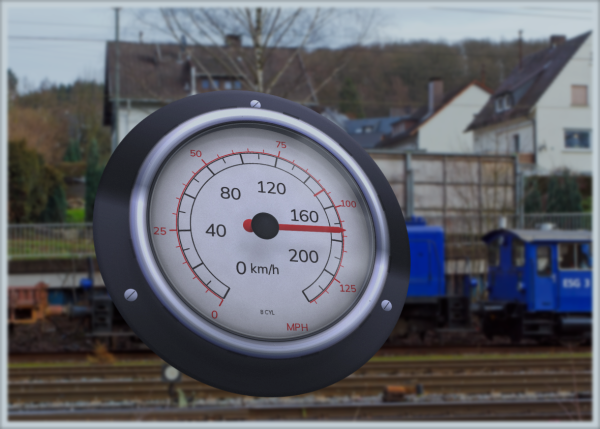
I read 175 km/h
